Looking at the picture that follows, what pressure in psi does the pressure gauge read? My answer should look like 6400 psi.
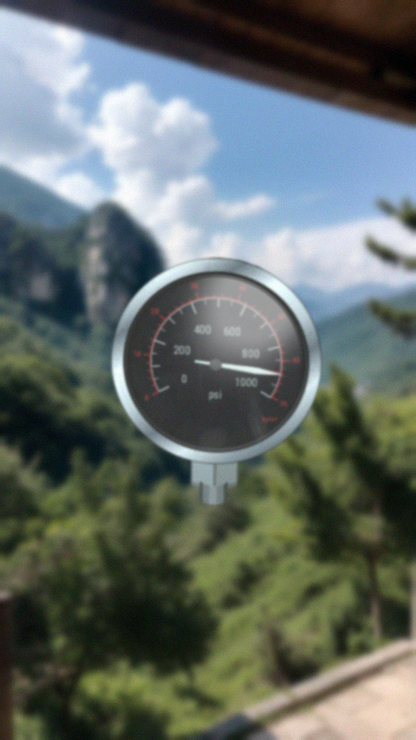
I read 900 psi
